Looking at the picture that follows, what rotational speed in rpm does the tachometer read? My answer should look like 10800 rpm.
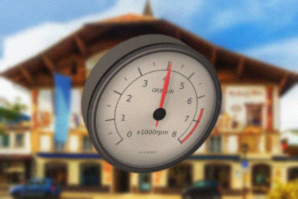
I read 4000 rpm
